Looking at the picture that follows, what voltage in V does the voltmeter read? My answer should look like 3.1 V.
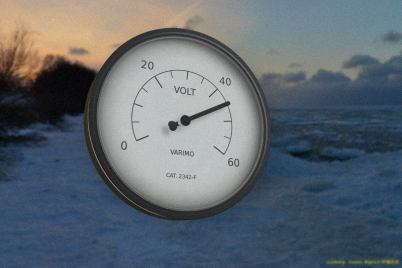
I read 45 V
